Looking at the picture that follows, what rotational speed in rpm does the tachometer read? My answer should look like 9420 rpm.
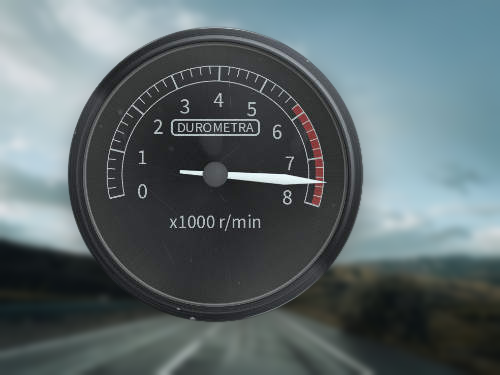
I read 7500 rpm
